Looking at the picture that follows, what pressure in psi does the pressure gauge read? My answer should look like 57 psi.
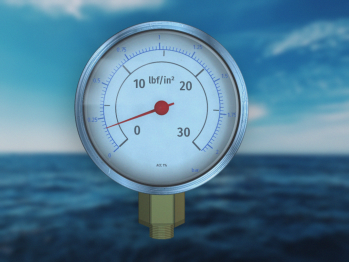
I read 2.5 psi
